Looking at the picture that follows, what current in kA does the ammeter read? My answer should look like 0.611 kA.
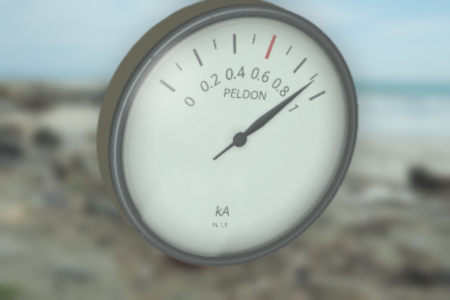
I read 0.9 kA
